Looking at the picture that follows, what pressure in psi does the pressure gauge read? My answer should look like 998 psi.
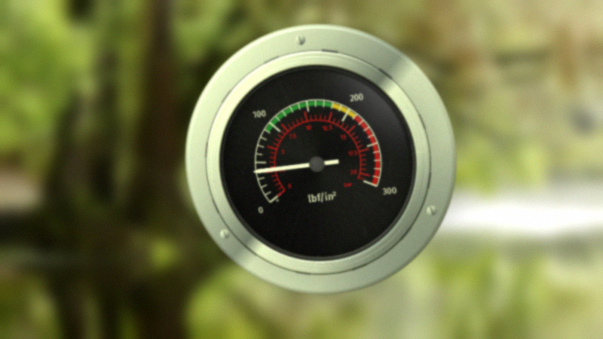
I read 40 psi
